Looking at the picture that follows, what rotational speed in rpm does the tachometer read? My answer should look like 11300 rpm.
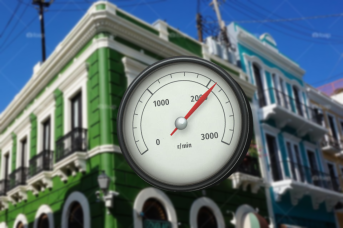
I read 2100 rpm
